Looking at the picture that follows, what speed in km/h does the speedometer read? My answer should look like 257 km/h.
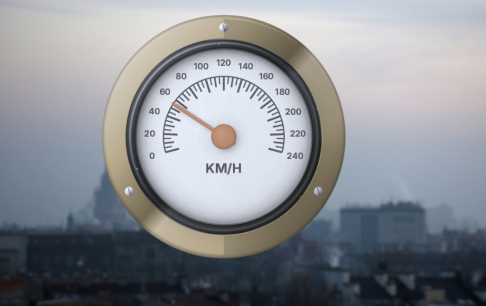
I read 55 km/h
